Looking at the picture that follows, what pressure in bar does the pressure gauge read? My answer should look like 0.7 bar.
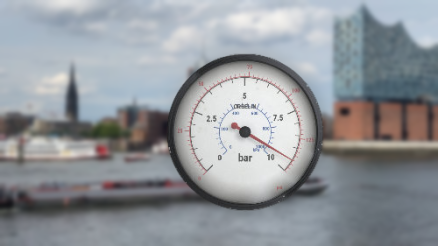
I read 9.5 bar
